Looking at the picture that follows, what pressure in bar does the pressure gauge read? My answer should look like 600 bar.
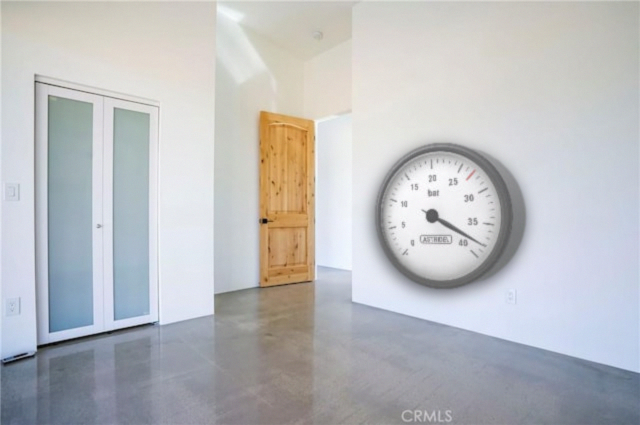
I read 38 bar
